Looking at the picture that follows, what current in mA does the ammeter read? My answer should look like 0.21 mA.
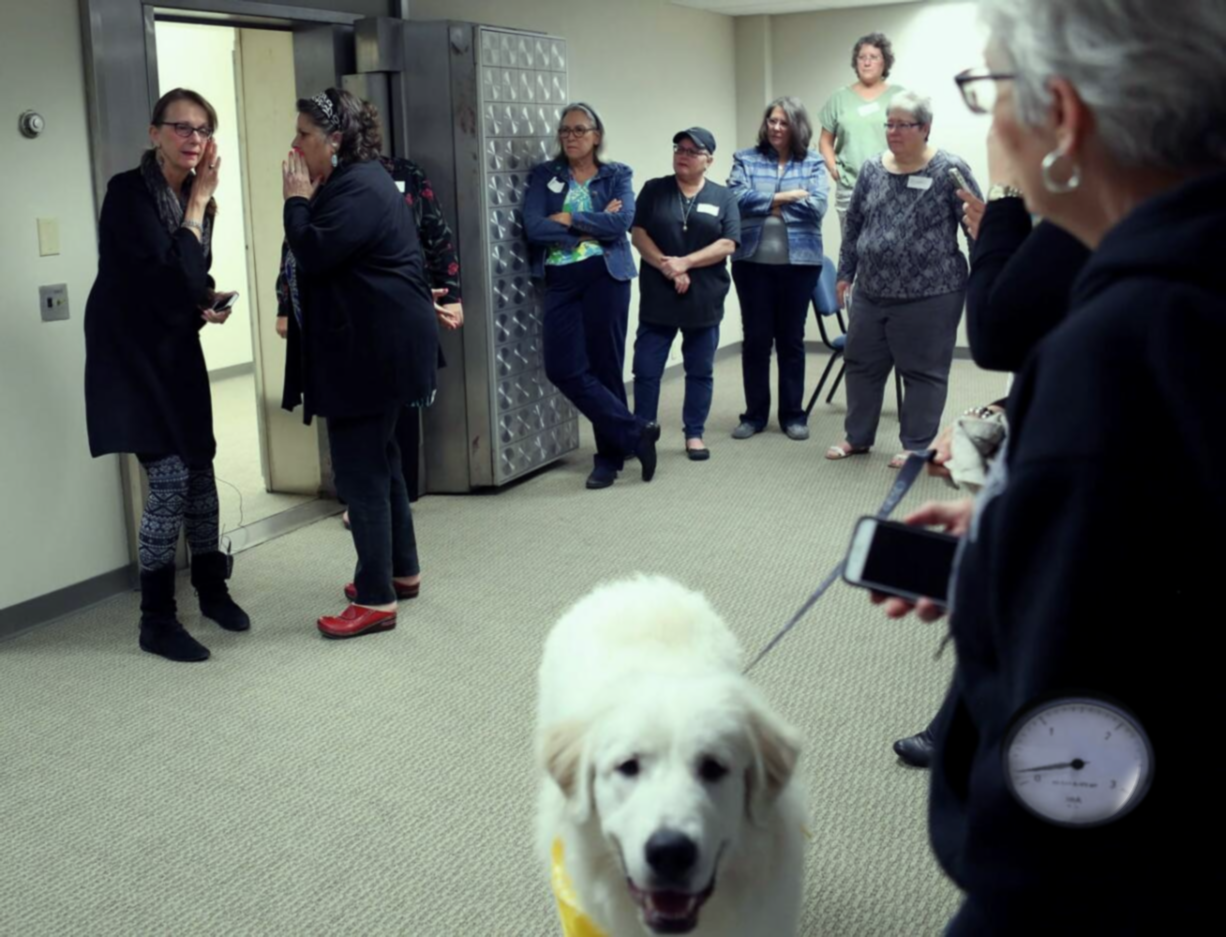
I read 0.2 mA
